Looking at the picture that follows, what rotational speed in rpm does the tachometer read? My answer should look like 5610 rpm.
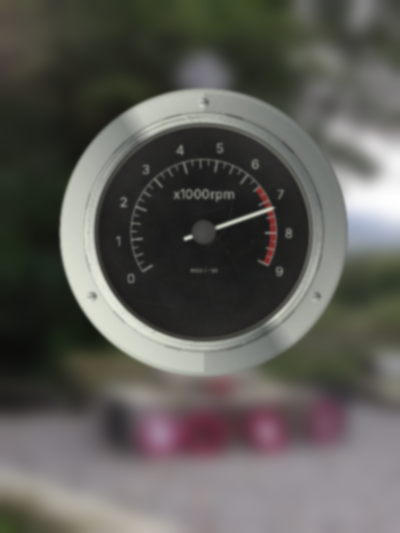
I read 7250 rpm
